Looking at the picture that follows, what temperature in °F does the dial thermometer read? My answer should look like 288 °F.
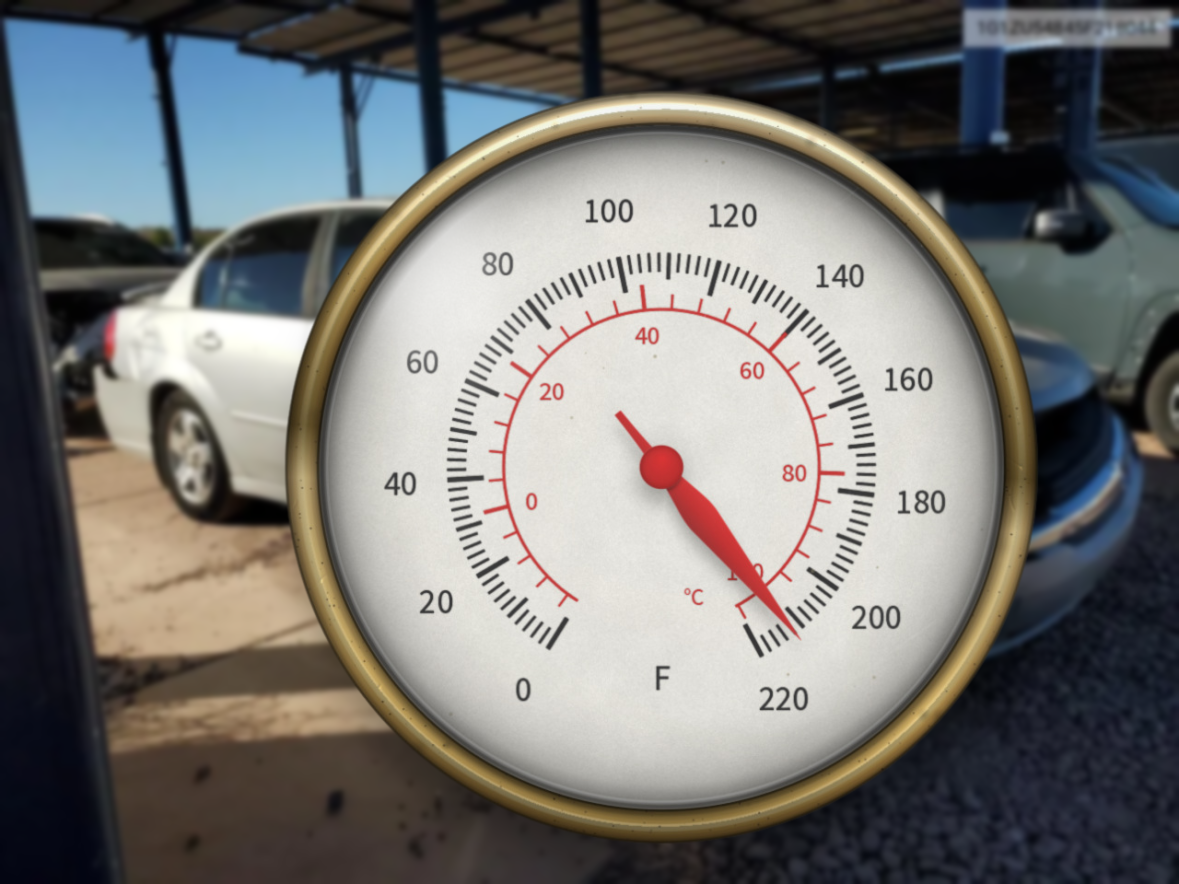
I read 212 °F
